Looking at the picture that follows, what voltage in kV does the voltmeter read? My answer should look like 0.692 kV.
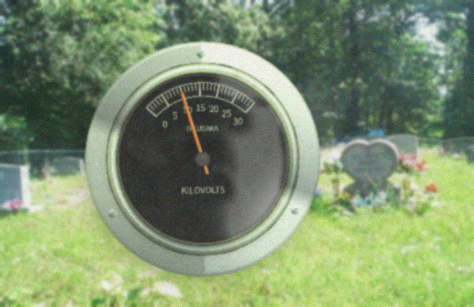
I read 10 kV
